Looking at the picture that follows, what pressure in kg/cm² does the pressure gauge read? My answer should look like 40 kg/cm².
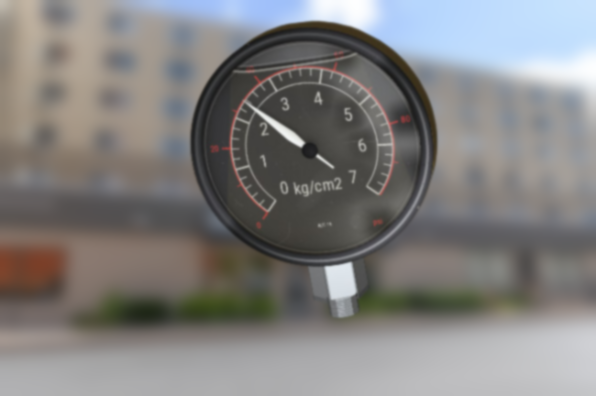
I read 2.4 kg/cm²
